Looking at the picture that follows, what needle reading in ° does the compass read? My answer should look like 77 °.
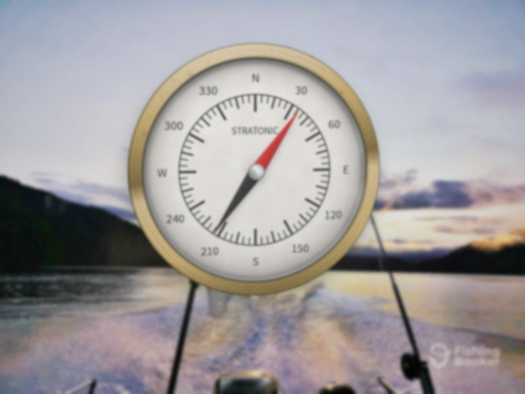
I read 35 °
